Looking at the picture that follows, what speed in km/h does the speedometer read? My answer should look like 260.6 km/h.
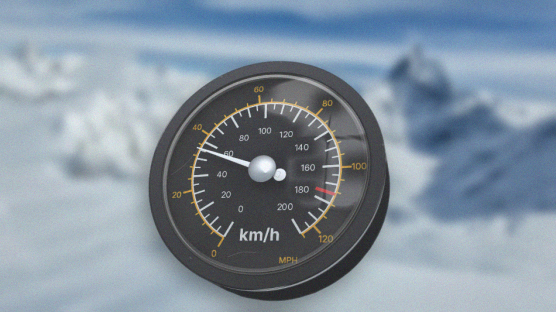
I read 55 km/h
